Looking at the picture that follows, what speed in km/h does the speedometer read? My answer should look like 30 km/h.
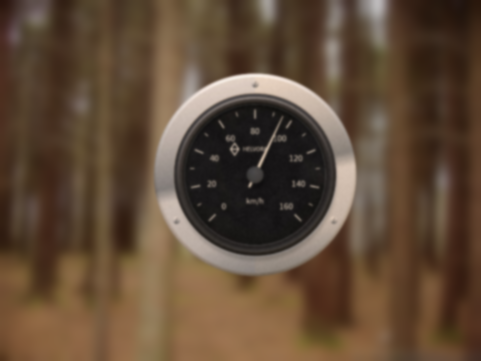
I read 95 km/h
